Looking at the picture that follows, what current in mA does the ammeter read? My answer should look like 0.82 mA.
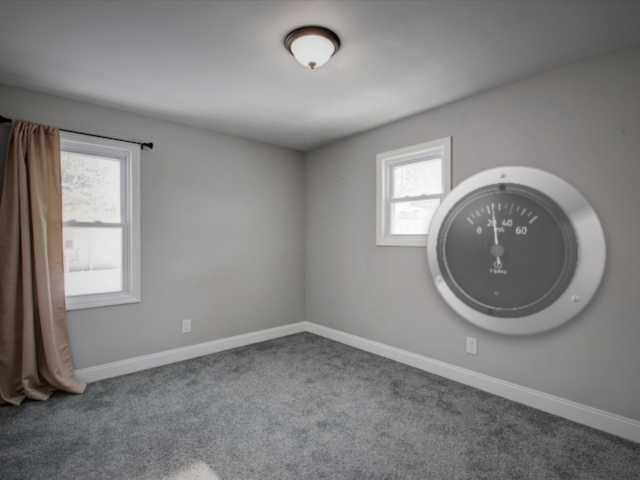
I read 25 mA
